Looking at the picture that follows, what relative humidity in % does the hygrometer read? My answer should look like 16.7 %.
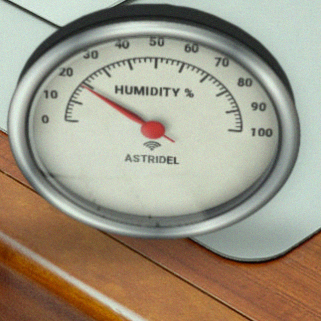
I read 20 %
